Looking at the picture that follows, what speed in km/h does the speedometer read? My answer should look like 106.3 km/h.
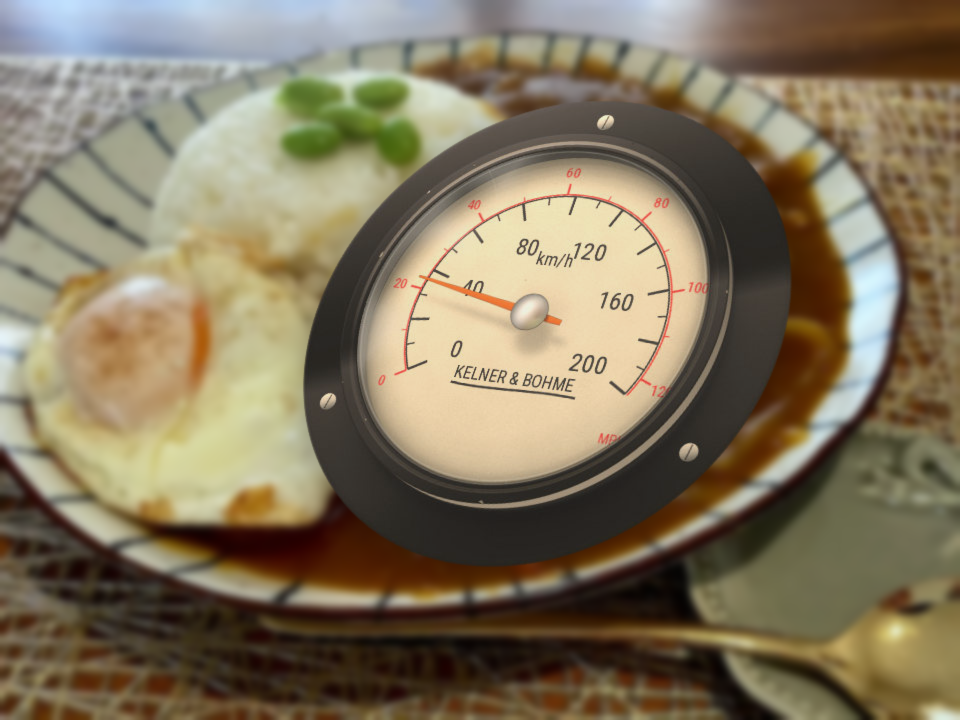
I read 35 km/h
